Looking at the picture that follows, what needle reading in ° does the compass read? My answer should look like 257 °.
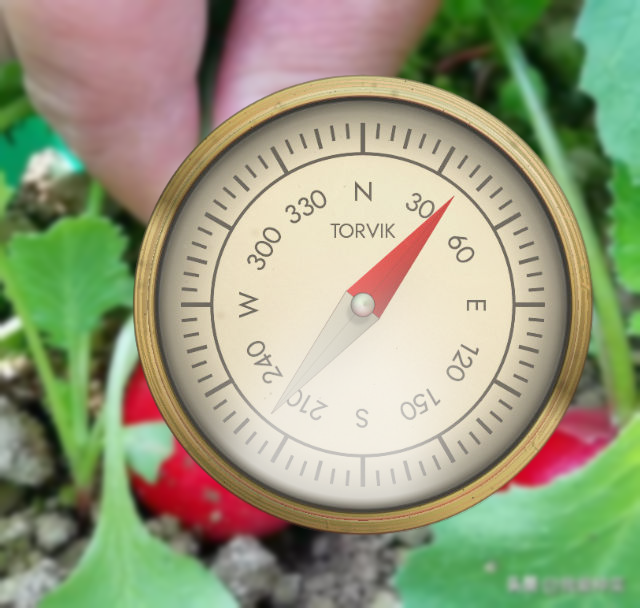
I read 40 °
